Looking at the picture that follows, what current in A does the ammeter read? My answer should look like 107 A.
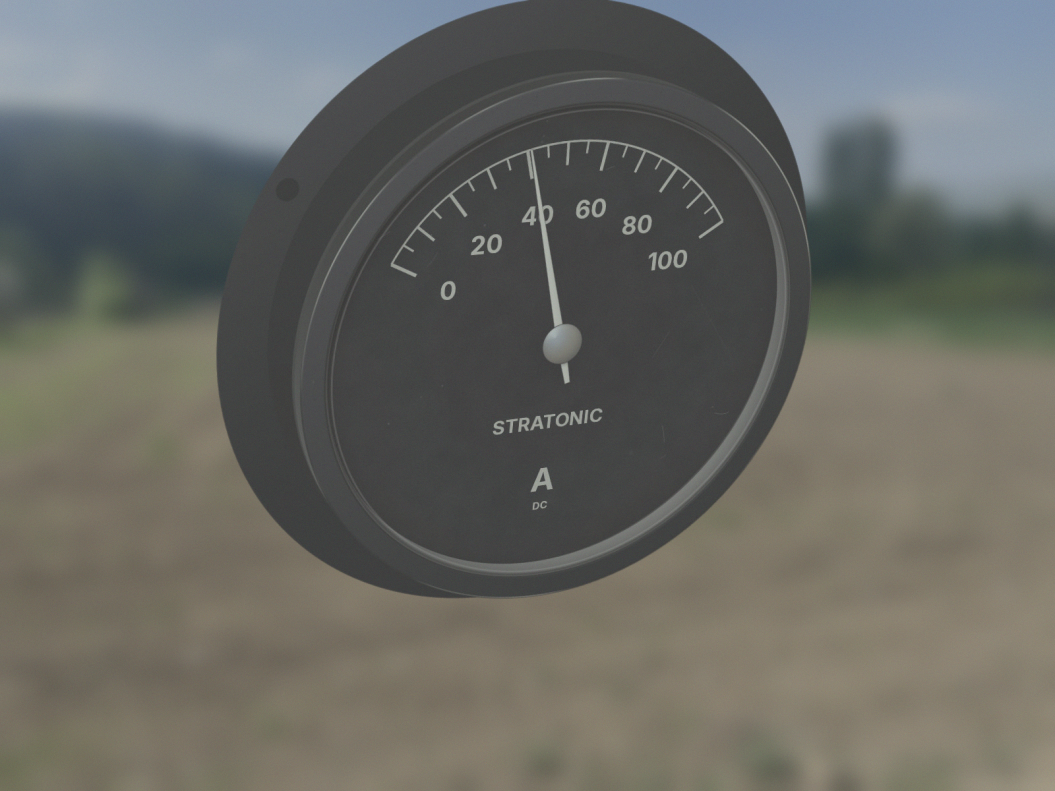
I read 40 A
